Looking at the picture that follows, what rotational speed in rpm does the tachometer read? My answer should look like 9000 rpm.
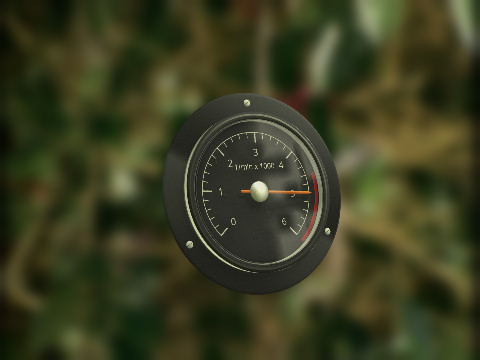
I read 5000 rpm
